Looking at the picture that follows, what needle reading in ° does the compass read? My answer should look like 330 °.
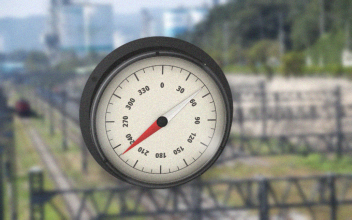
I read 230 °
